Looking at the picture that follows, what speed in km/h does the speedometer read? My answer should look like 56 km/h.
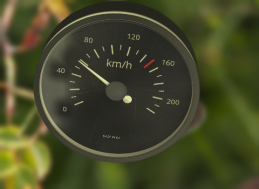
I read 60 km/h
